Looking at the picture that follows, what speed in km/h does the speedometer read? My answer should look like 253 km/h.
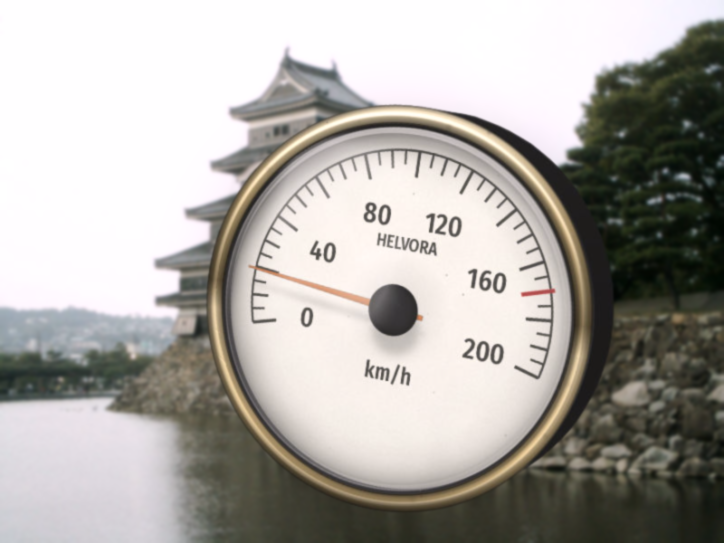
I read 20 km/h
